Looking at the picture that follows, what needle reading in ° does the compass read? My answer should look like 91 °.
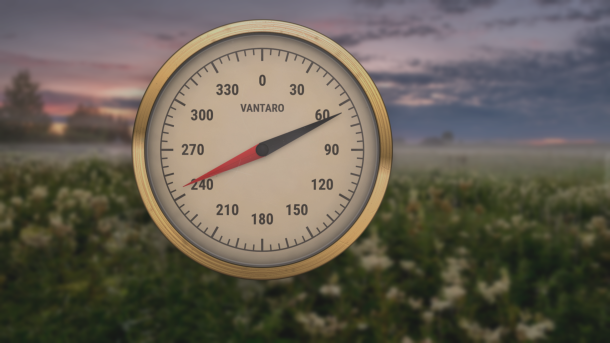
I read 245 °
